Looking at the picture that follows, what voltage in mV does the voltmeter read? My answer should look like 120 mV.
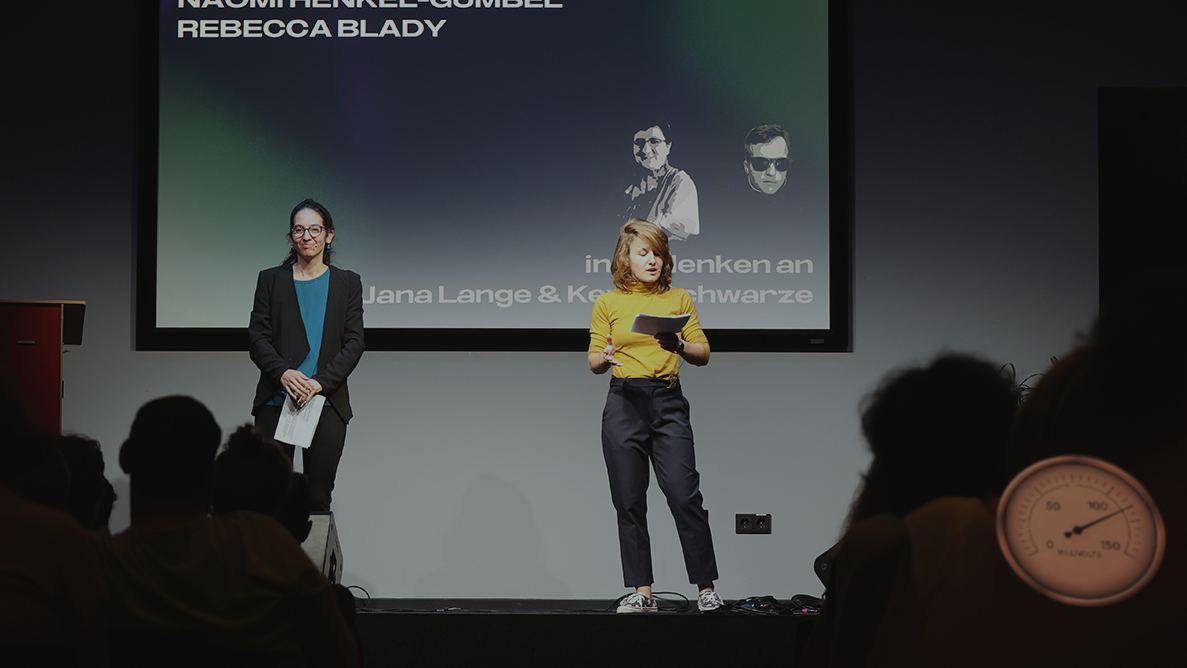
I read 115 mV
